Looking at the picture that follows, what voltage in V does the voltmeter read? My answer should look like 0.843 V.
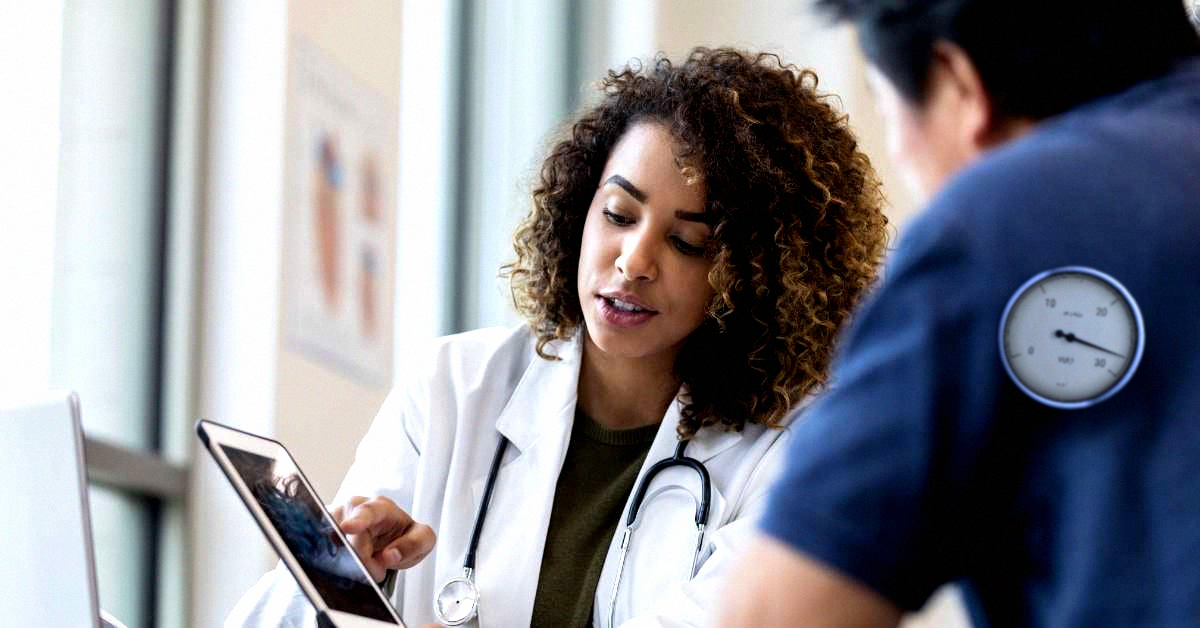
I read 27.5 V
